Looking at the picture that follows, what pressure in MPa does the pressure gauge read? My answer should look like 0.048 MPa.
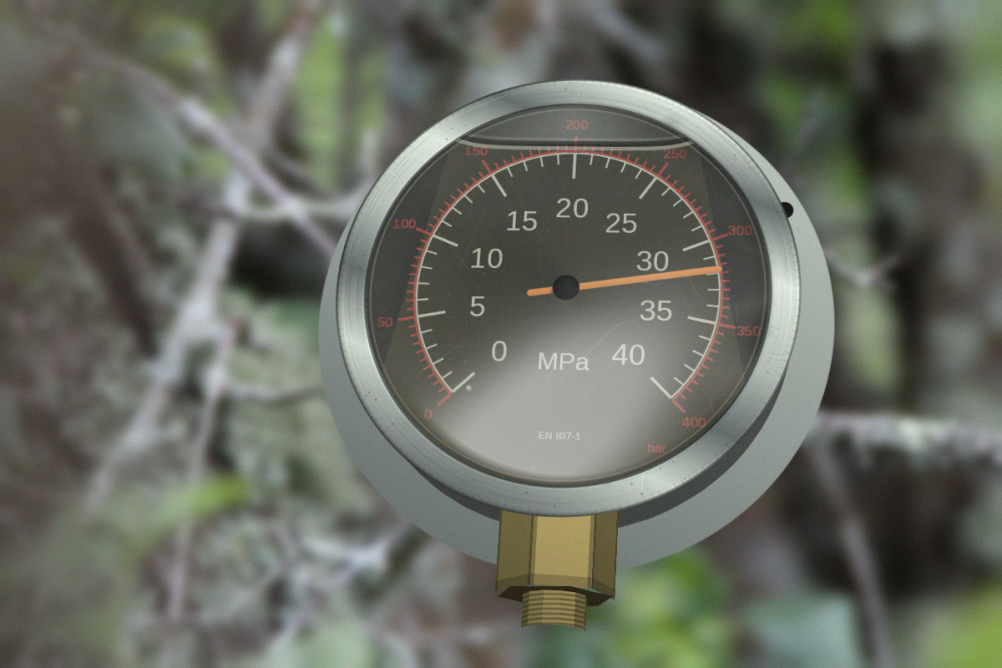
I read 32 MPa
